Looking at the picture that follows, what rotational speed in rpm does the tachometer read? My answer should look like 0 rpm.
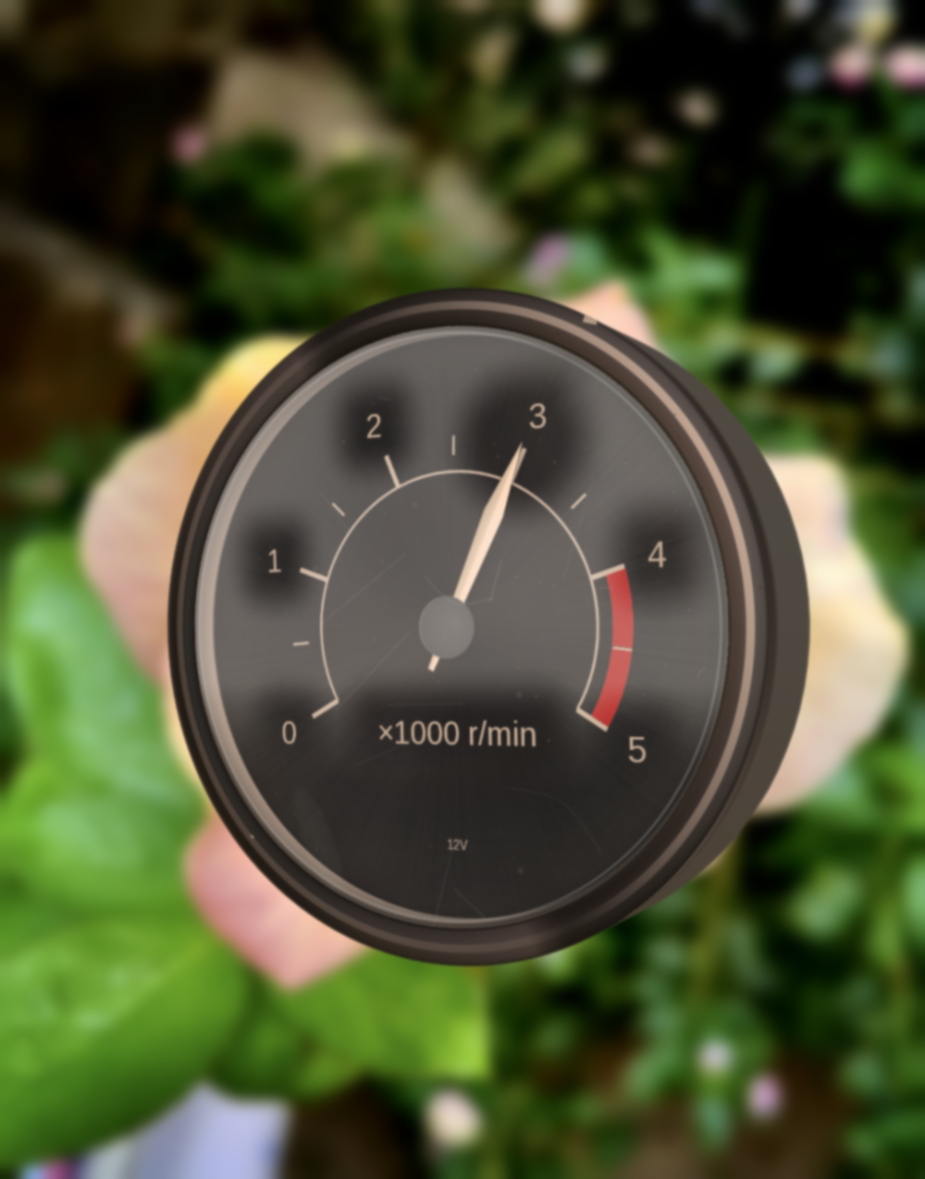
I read 3000 rpm
